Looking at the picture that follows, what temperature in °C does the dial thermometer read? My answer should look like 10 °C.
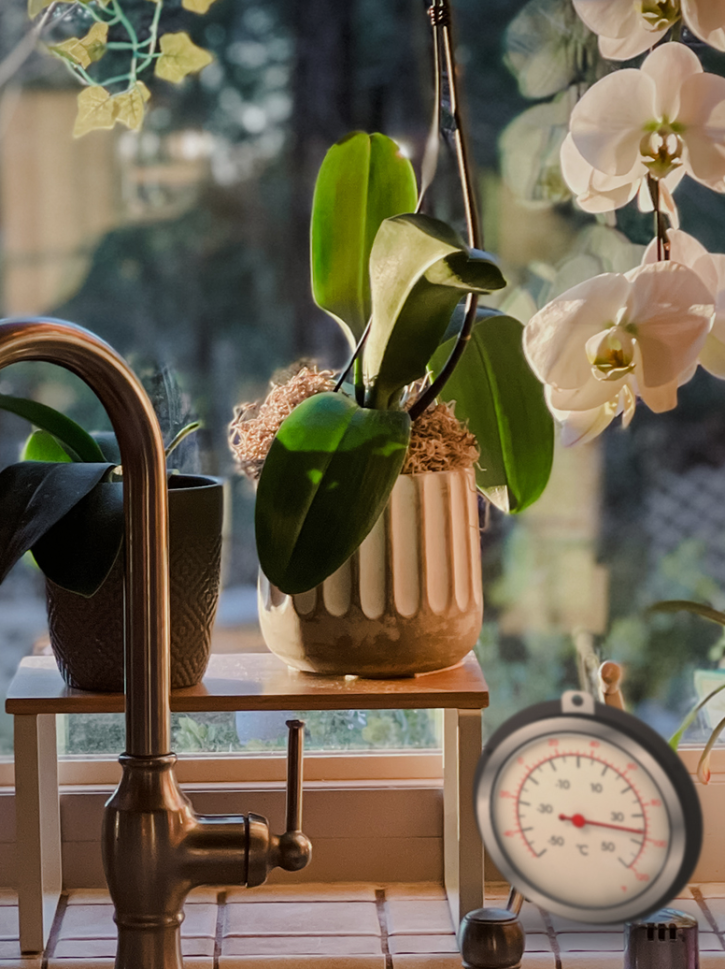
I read 35 °C
